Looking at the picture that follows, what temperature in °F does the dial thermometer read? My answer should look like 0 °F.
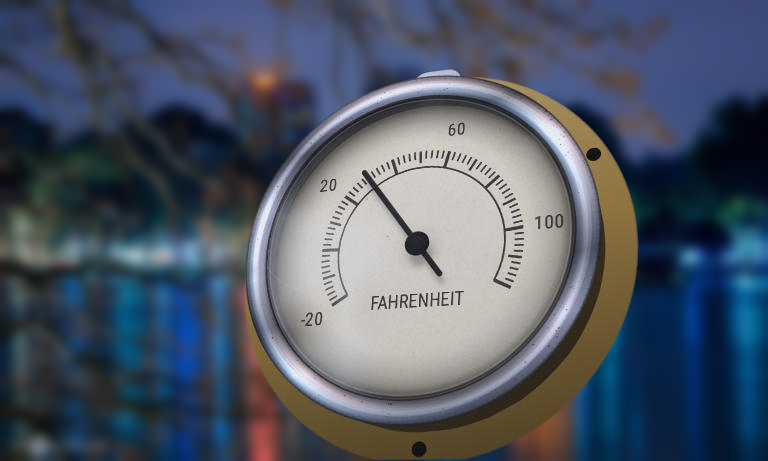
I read 30 °F
